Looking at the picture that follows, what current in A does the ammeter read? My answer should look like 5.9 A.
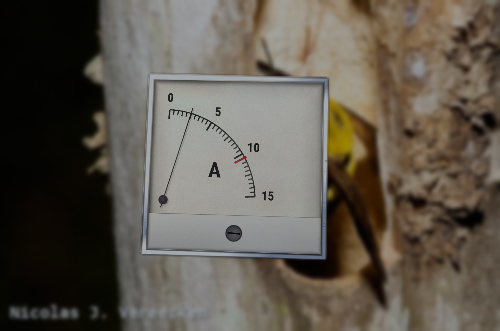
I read 2.5 A
